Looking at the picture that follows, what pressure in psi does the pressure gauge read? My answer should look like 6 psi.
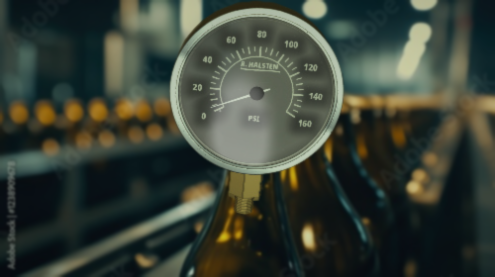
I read 5 psi
